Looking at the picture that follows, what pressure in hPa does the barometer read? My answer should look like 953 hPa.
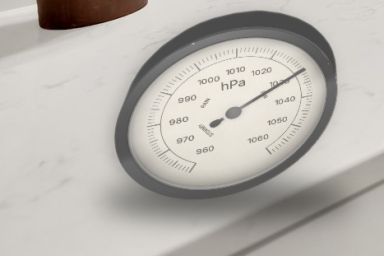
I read 1030 hPa
